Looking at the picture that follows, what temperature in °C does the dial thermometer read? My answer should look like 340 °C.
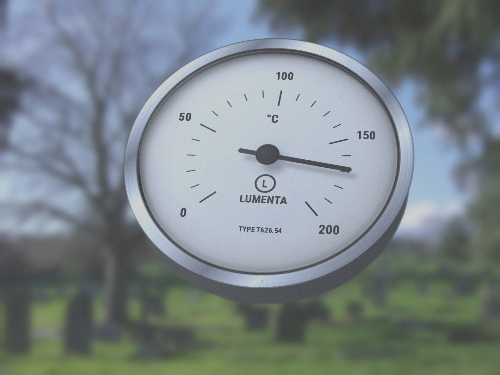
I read 170 °C
